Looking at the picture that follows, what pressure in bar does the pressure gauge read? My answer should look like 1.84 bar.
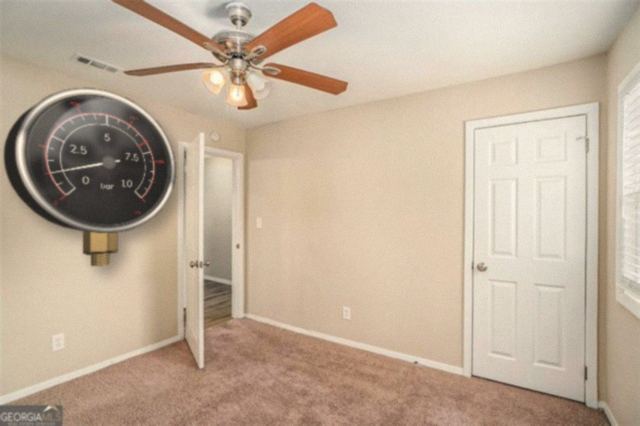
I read 1 bar
